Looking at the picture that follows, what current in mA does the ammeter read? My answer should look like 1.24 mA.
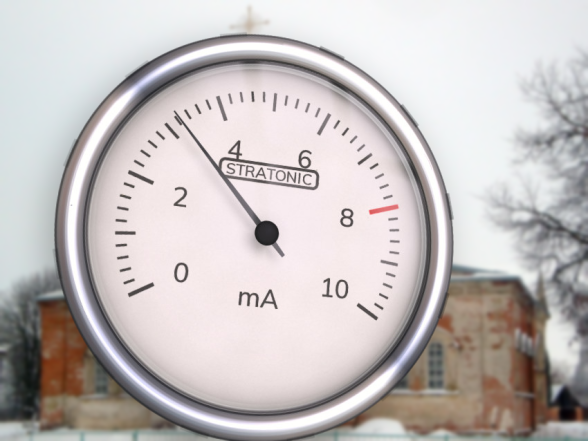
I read 3.2 mA
